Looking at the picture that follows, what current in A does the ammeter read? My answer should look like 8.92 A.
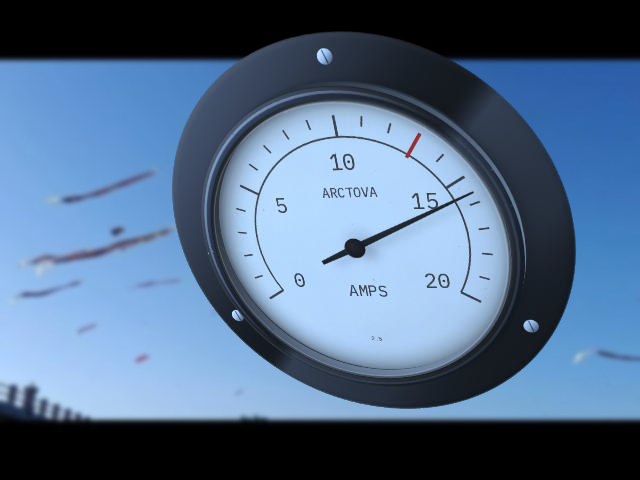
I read 15.5 A
